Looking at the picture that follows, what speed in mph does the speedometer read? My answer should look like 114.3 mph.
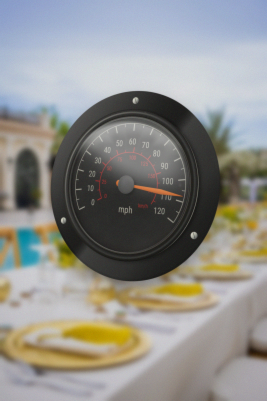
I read 107.5 mph
